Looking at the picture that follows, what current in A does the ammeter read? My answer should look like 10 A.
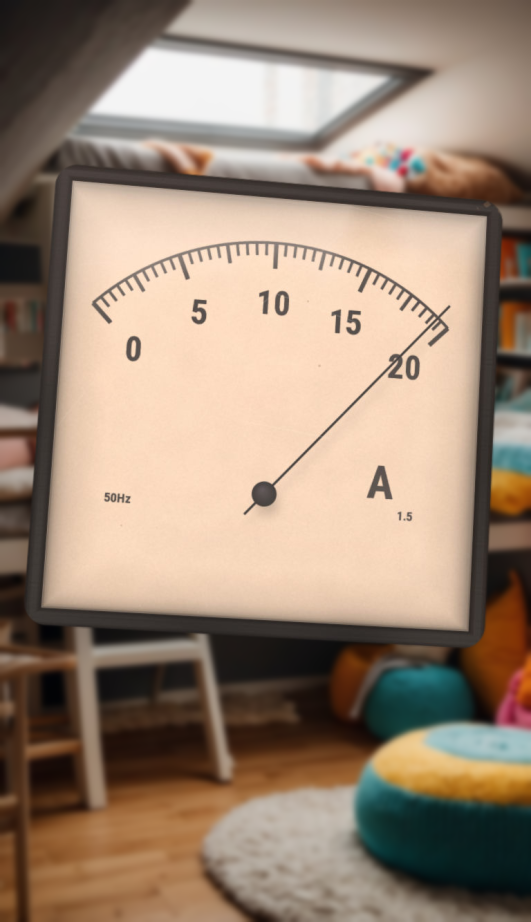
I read 19.25 A
